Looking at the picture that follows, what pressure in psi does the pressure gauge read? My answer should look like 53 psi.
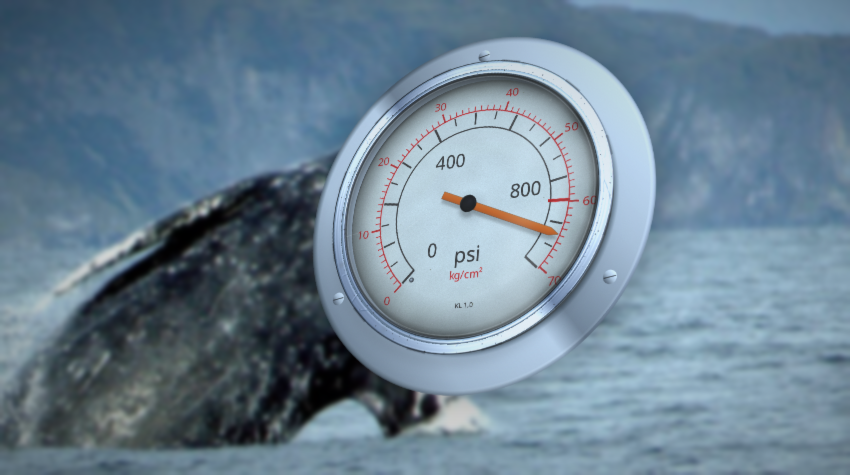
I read 925 psi
